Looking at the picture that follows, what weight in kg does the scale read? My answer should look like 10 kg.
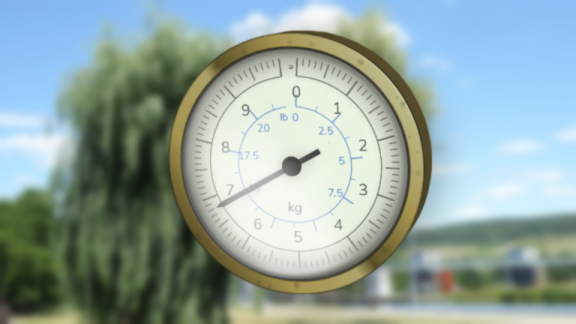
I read 6.8 kg
